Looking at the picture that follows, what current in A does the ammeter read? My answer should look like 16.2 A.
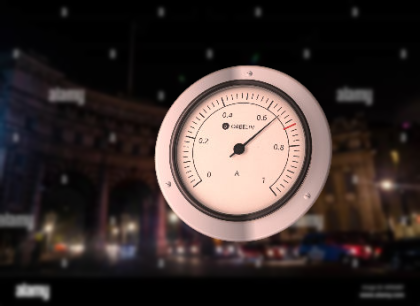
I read 0.66 A
